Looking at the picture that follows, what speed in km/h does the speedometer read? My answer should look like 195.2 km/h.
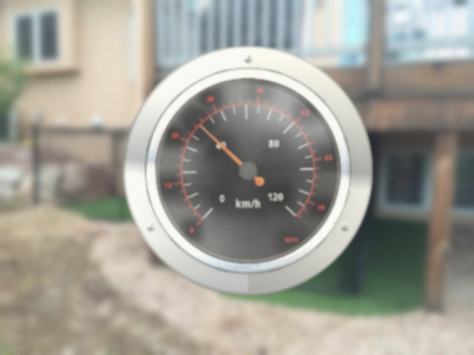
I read 40 km/h
